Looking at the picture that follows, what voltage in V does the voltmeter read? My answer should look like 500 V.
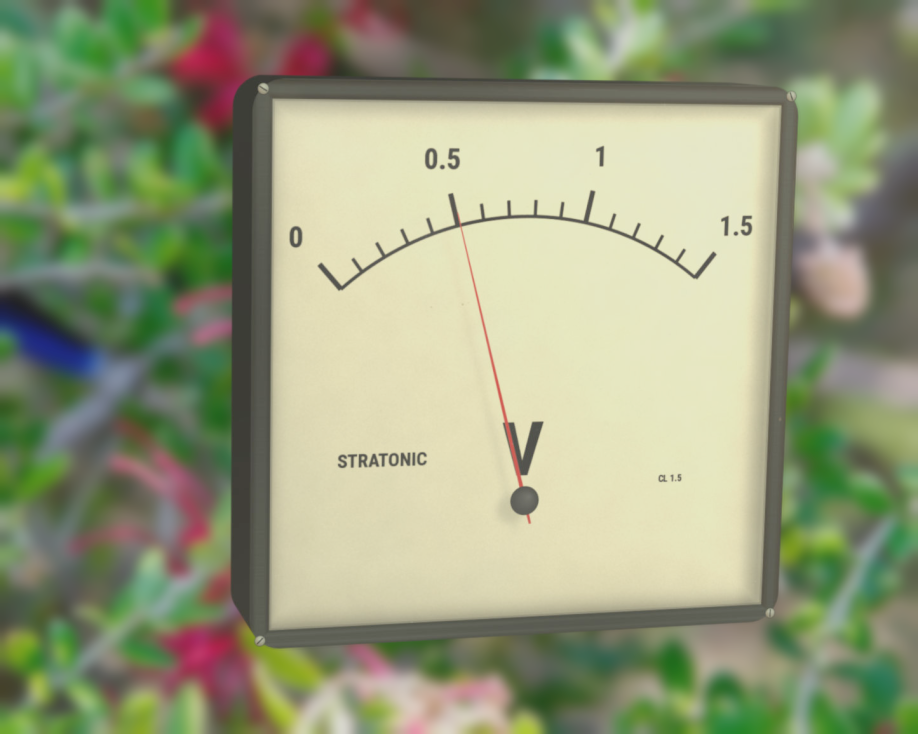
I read 0.5 V
